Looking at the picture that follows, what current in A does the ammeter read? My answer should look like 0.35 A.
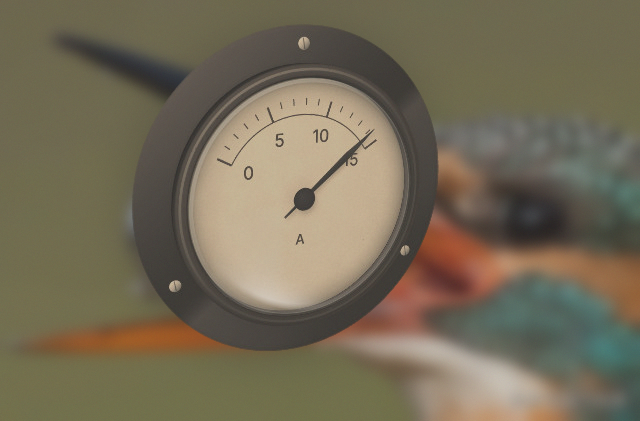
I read 14 A
